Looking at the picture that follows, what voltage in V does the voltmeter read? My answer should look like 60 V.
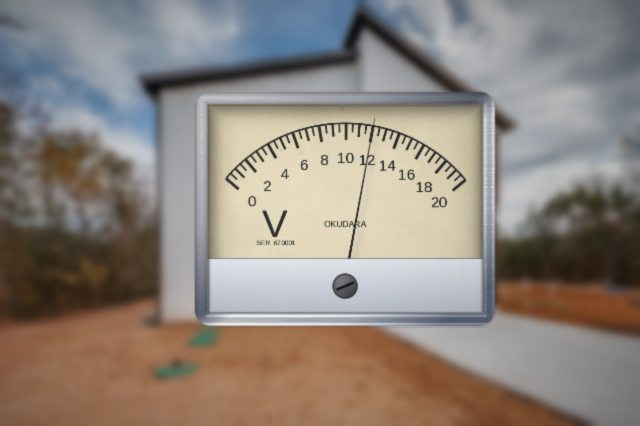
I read 12 V
